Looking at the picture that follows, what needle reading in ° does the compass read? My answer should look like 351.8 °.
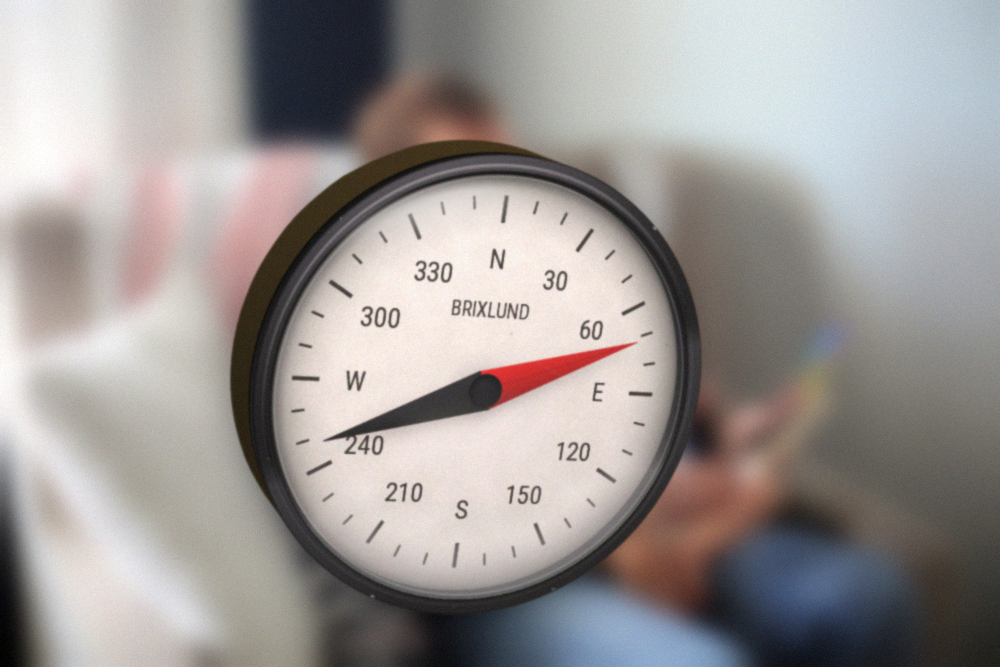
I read 70 °
